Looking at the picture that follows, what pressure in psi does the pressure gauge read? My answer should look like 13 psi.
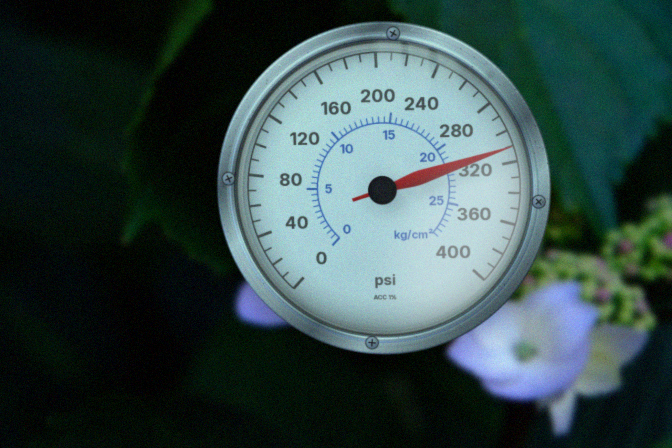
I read 310 psi
